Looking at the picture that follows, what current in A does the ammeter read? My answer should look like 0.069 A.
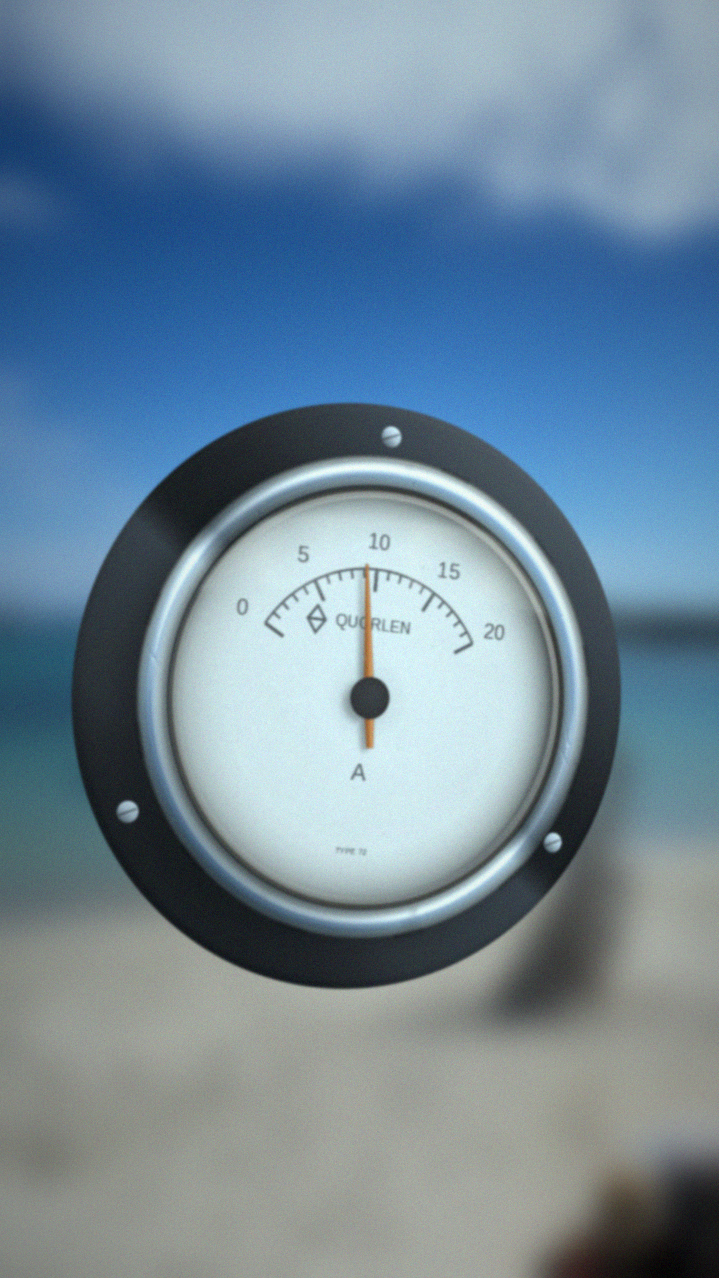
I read 9 A
